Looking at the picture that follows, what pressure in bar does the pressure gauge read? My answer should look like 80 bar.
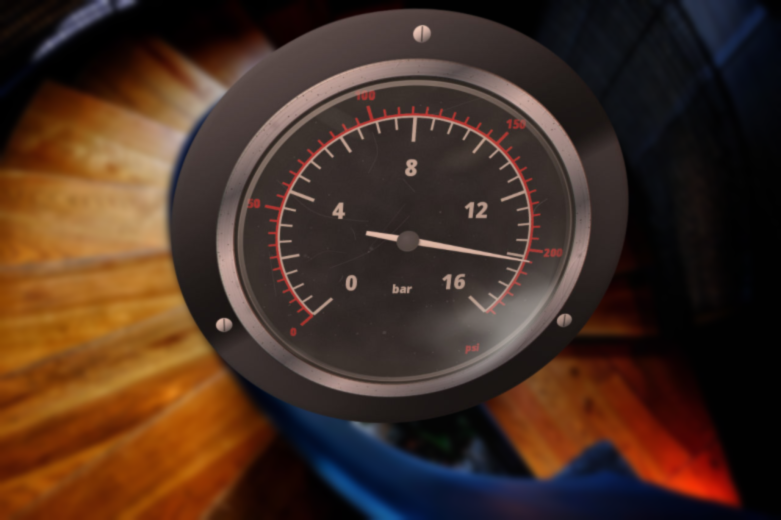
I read 14 bar
